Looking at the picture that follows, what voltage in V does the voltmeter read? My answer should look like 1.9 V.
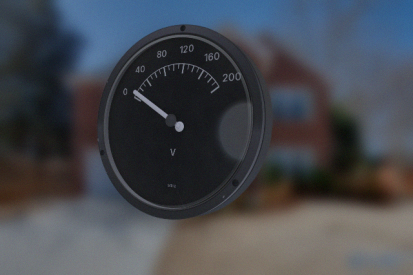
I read 10 V
